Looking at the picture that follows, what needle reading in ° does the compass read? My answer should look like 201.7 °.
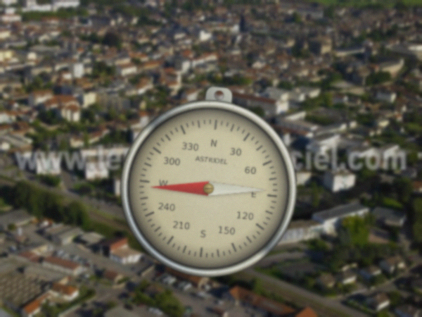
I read 265 °
